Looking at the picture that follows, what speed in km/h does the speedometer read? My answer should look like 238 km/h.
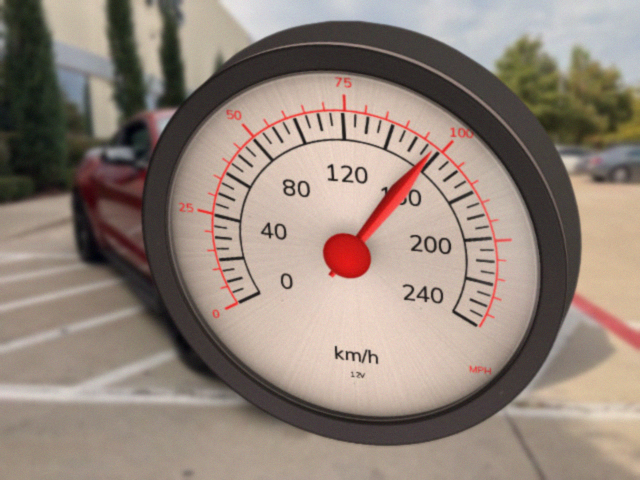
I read 157.5 km/h
